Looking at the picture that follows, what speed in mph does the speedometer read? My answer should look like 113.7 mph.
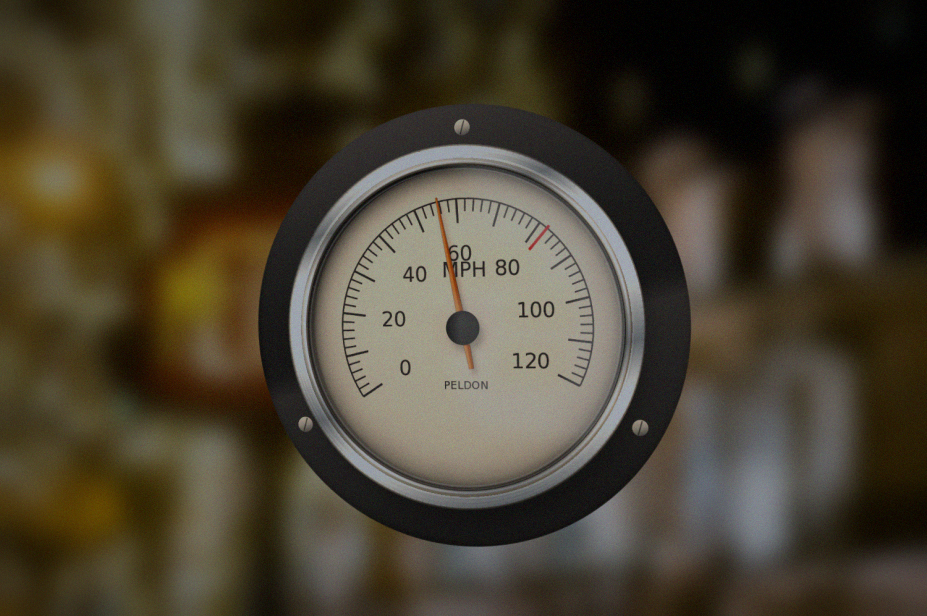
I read 56 mph
